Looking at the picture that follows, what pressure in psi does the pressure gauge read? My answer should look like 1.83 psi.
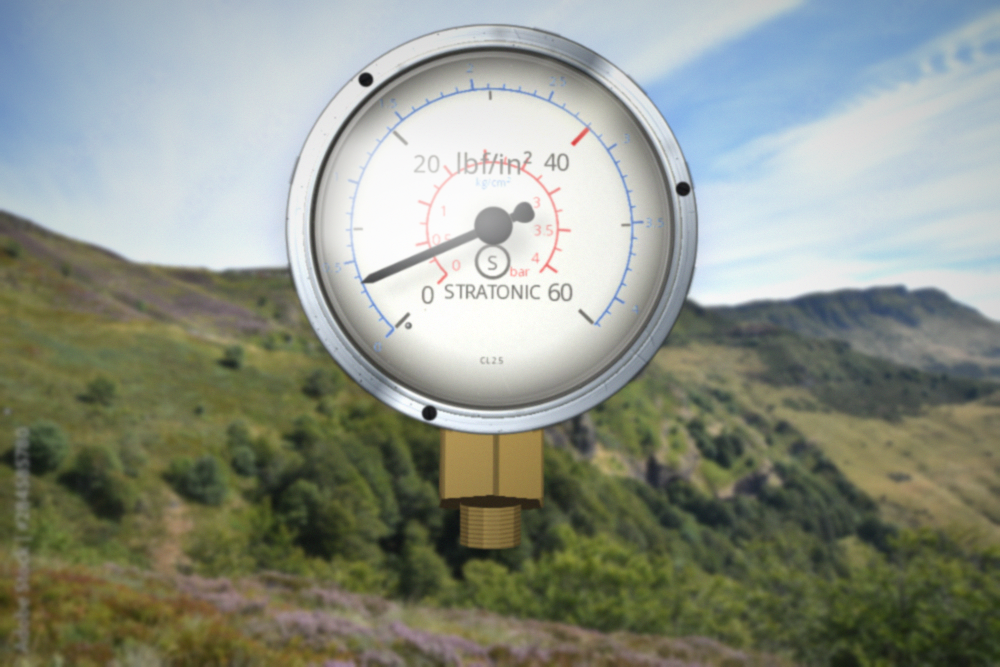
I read 5 psi
